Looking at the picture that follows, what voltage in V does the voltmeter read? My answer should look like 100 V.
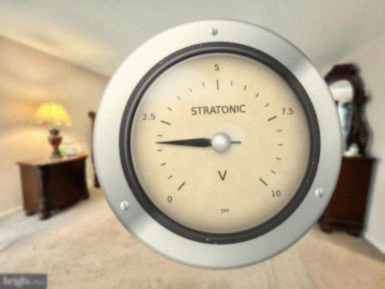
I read 1.75 V
